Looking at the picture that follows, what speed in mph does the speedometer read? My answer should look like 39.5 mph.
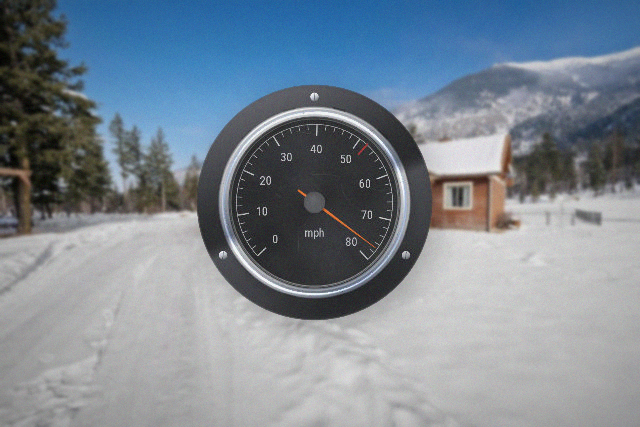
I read 77 mph
